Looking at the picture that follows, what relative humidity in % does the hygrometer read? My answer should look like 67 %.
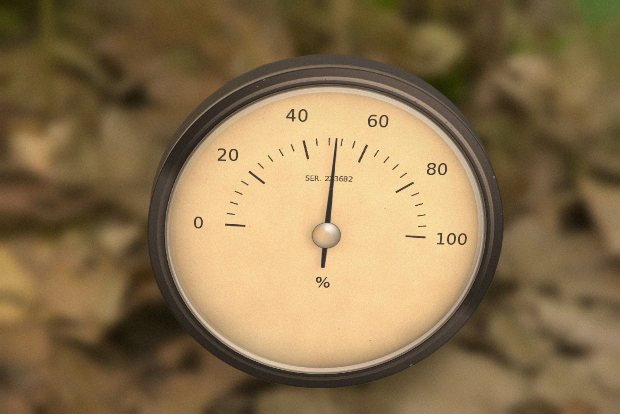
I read 50 %
